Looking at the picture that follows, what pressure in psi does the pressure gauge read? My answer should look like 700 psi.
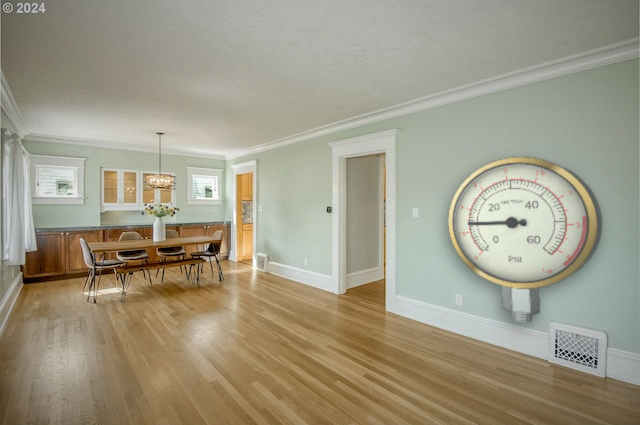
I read 10 psi
